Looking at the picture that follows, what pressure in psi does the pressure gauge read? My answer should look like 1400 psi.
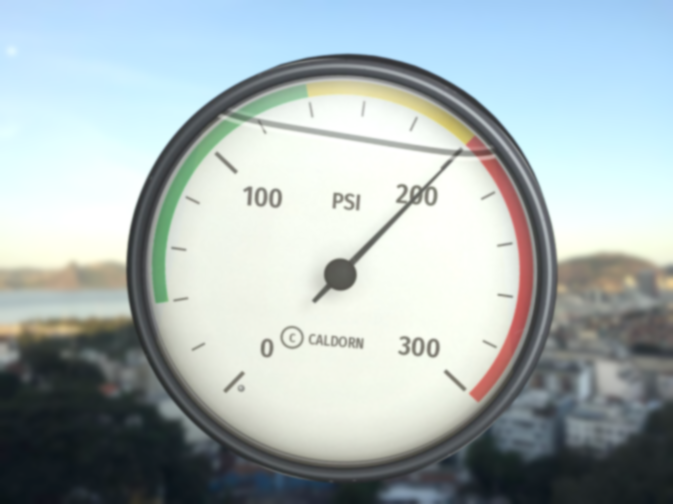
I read 200 psi
